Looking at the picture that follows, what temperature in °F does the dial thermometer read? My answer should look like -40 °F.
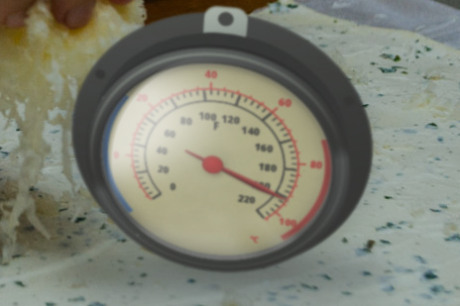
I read 200 °F
